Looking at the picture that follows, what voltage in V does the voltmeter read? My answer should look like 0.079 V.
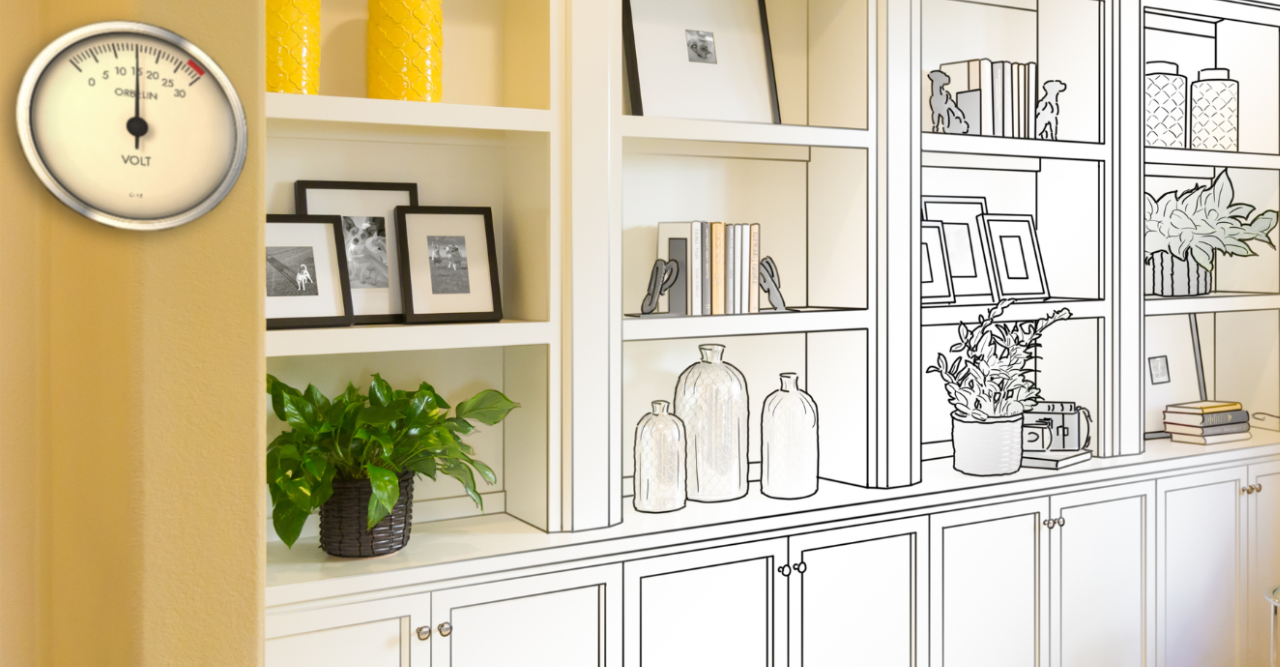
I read 15 V
